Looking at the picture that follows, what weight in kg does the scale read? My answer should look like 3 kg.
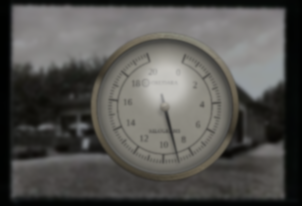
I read 9 kg
